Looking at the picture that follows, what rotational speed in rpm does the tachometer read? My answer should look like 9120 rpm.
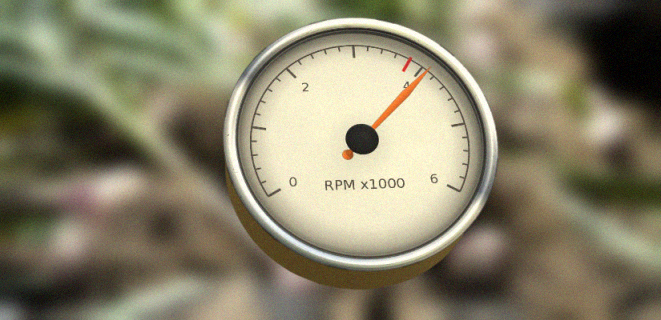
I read 4100 rpm
